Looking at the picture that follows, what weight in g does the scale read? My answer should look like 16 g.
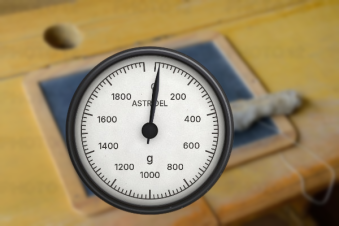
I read 20 g
